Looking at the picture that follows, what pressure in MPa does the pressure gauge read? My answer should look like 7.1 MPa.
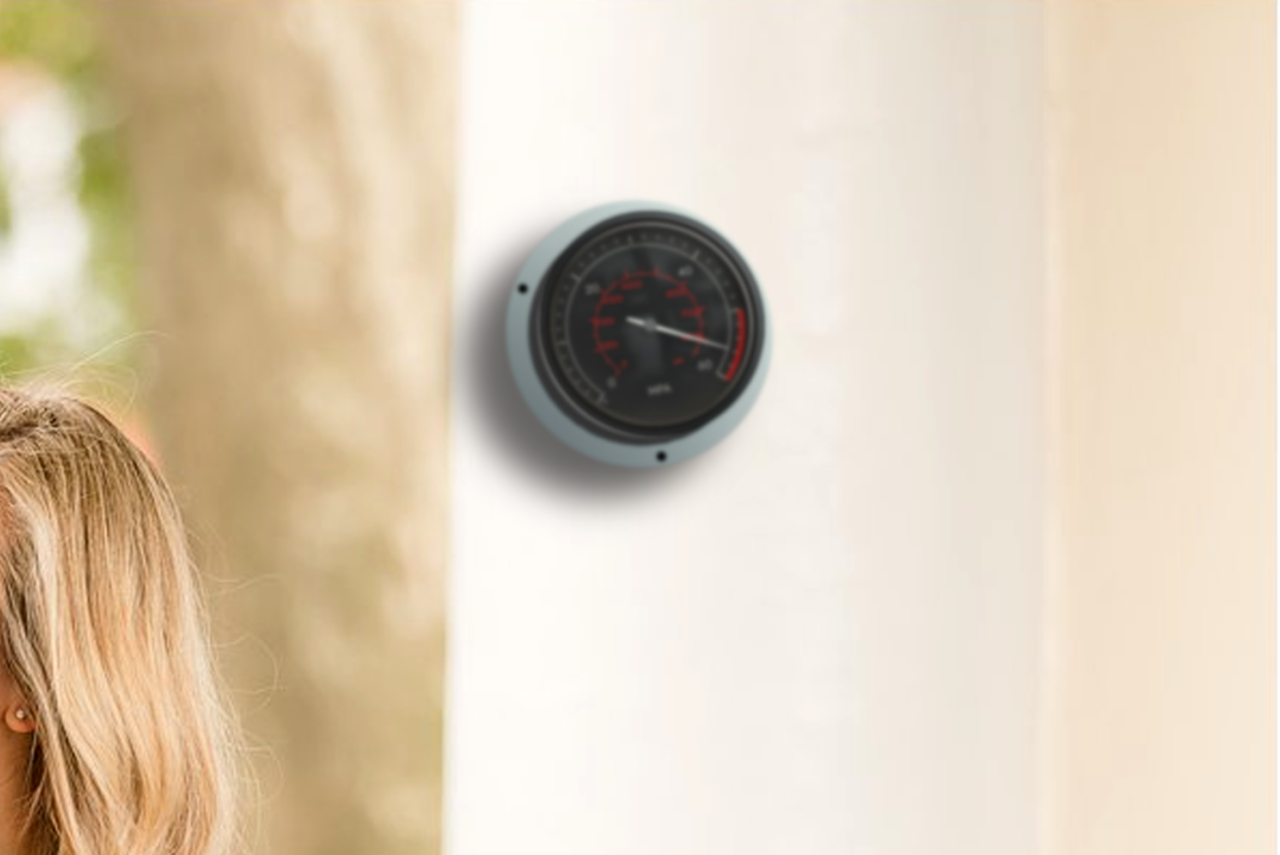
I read 56 MPa
